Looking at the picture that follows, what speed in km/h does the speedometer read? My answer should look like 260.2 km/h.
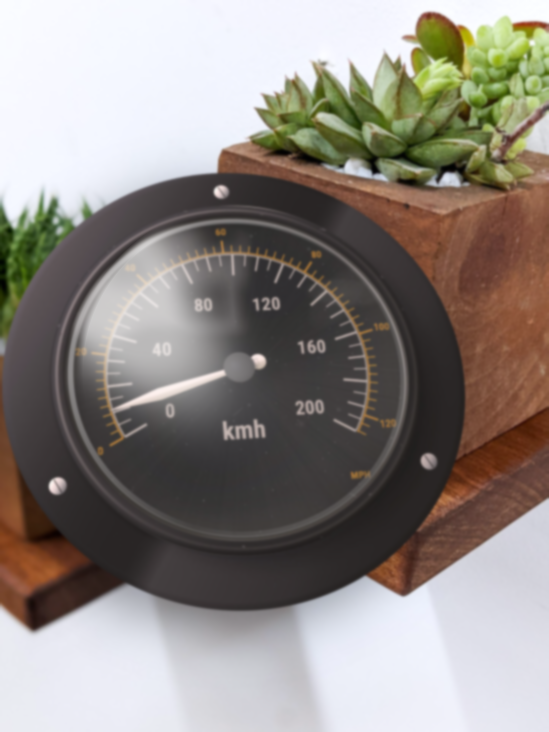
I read 10 km/h
